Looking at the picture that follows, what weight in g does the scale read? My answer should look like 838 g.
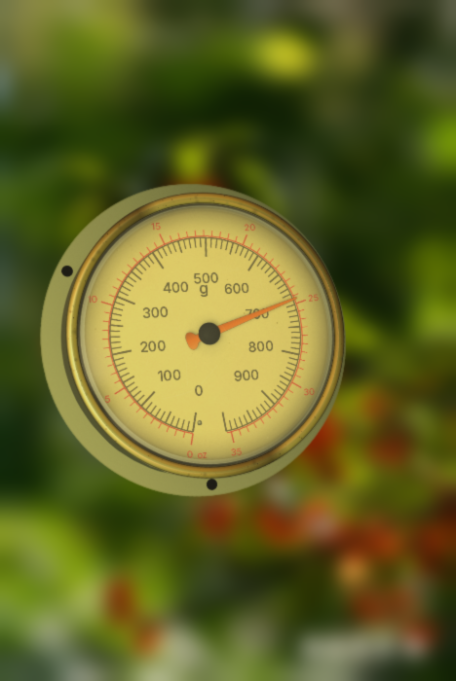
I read 700 g
